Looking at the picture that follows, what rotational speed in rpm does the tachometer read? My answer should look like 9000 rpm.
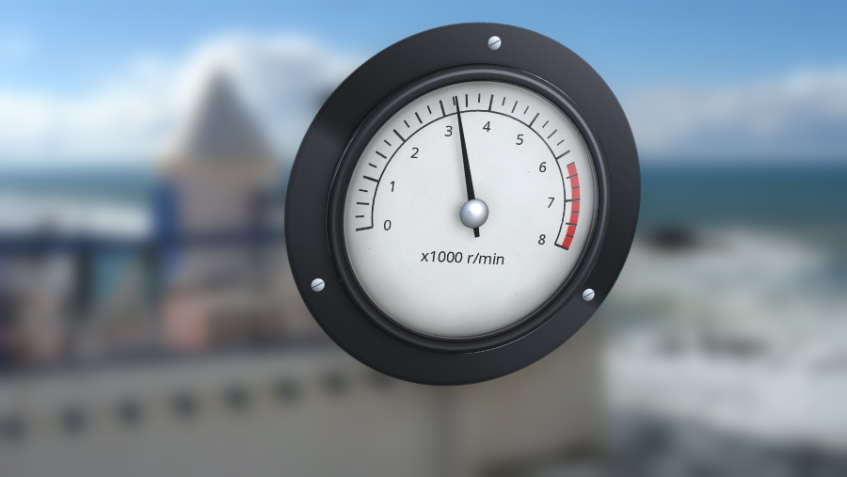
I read 3250 rpm
